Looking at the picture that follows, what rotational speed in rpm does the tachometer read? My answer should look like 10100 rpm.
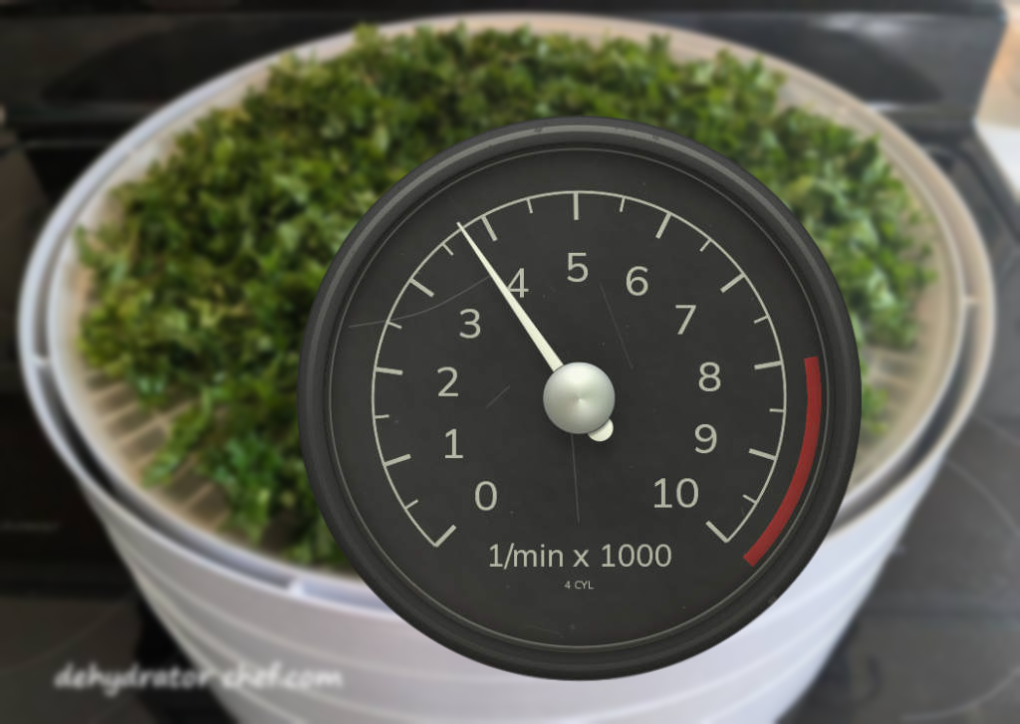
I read 3750 rpm
